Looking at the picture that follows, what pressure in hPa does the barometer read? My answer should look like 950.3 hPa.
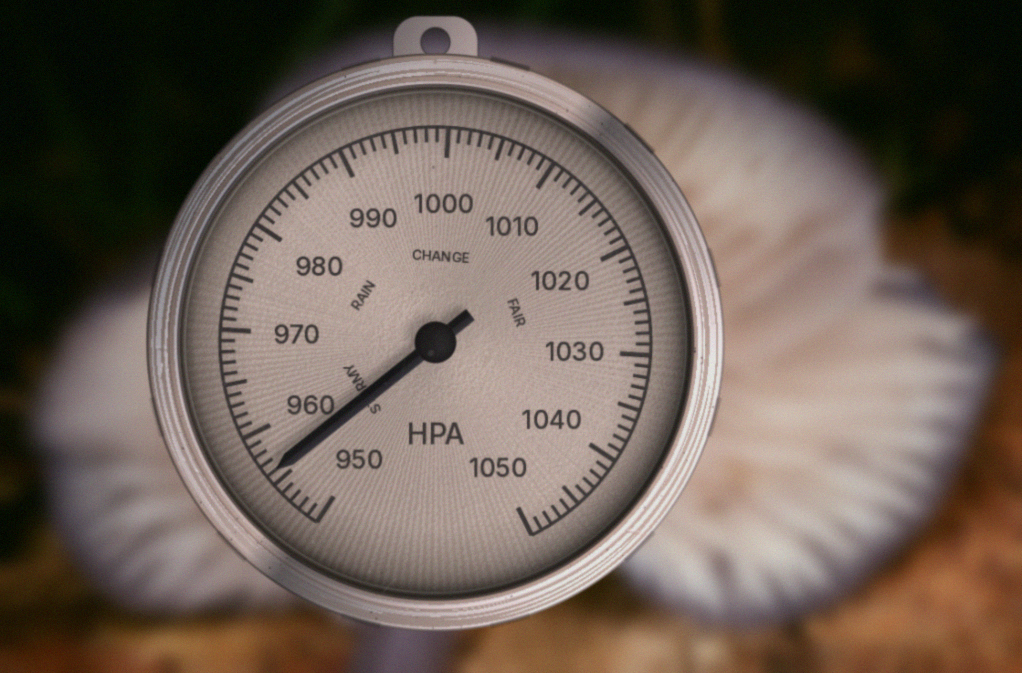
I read 956 hPa
